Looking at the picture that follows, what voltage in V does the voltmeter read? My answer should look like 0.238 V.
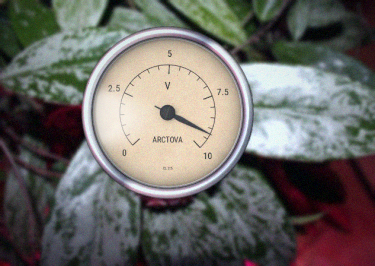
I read 9.25 V
